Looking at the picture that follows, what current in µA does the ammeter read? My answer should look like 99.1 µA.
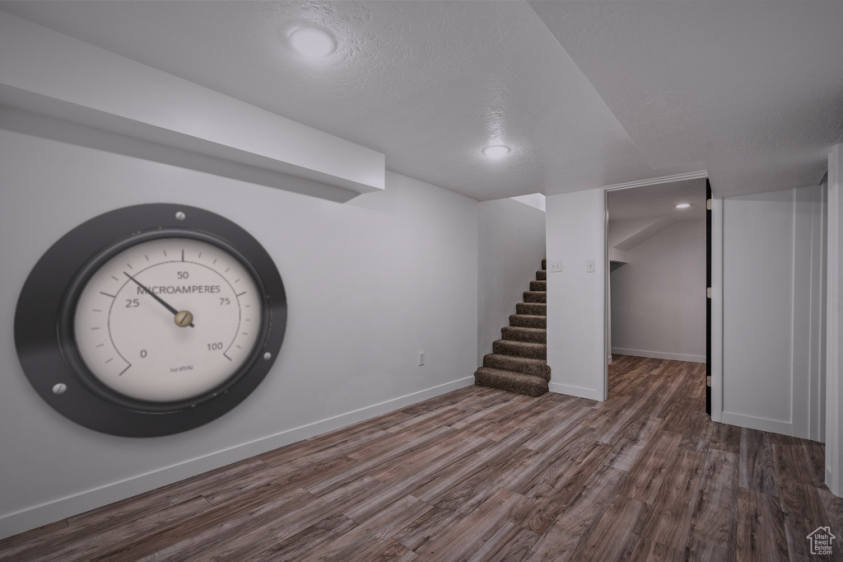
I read 32.5 µA
